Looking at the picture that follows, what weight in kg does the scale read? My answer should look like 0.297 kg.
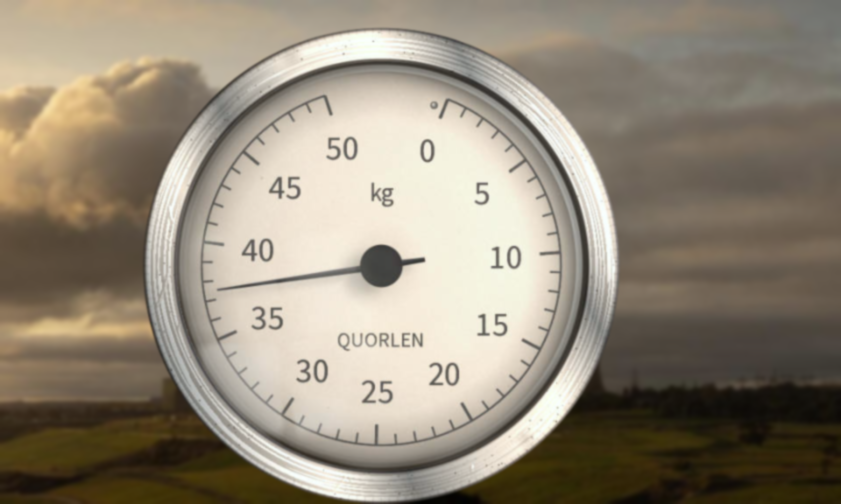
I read 37.5 kg
